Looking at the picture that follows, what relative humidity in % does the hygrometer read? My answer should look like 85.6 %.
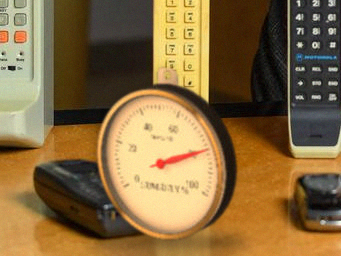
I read 80 %
